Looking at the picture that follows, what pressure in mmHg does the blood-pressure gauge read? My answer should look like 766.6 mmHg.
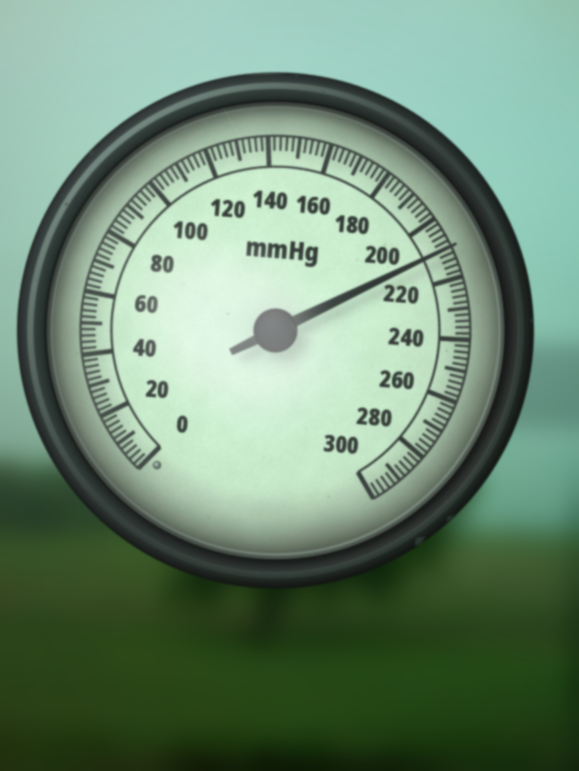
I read 210 mmHg
